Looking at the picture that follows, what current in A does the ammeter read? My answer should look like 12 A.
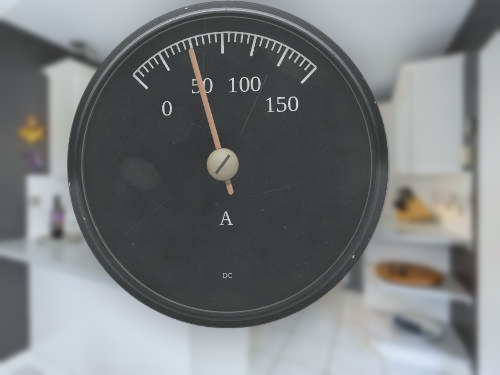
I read 50 A
